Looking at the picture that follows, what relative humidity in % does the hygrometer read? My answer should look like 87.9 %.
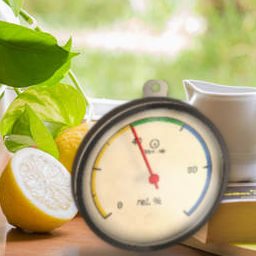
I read 40 %
